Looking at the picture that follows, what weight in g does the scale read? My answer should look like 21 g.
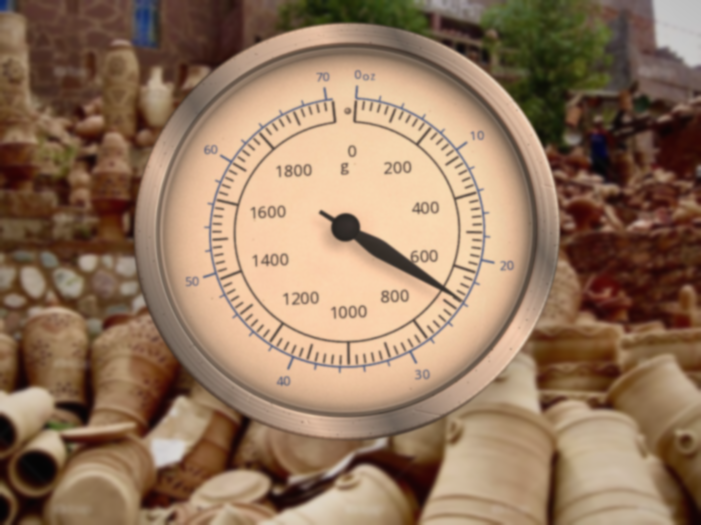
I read 680 g
